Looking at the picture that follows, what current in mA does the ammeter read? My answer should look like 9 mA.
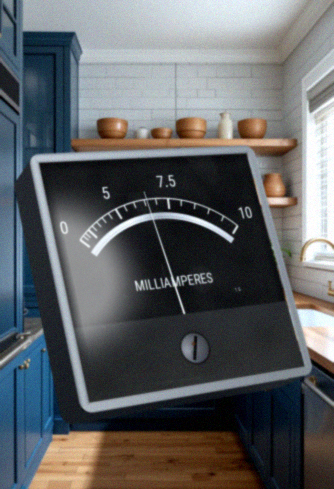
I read 6.5 mA
